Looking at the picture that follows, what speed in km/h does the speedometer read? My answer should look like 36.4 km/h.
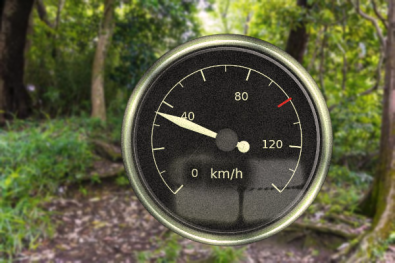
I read 35 km/h
